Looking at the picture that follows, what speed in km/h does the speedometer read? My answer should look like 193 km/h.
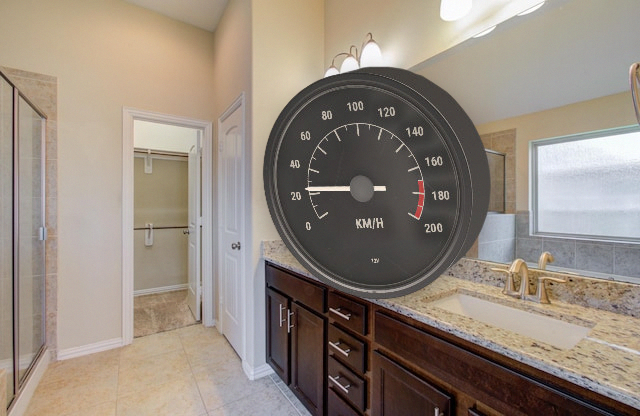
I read 25 km/h
